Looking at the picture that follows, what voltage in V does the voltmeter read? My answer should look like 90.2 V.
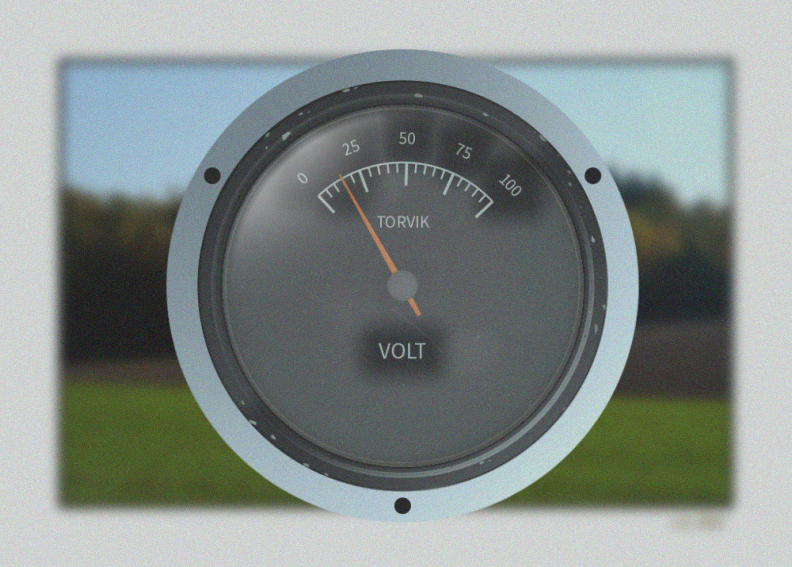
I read 15 V
